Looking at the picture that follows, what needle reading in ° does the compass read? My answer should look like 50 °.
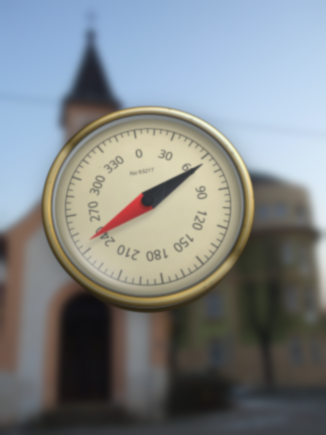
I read 245 °
